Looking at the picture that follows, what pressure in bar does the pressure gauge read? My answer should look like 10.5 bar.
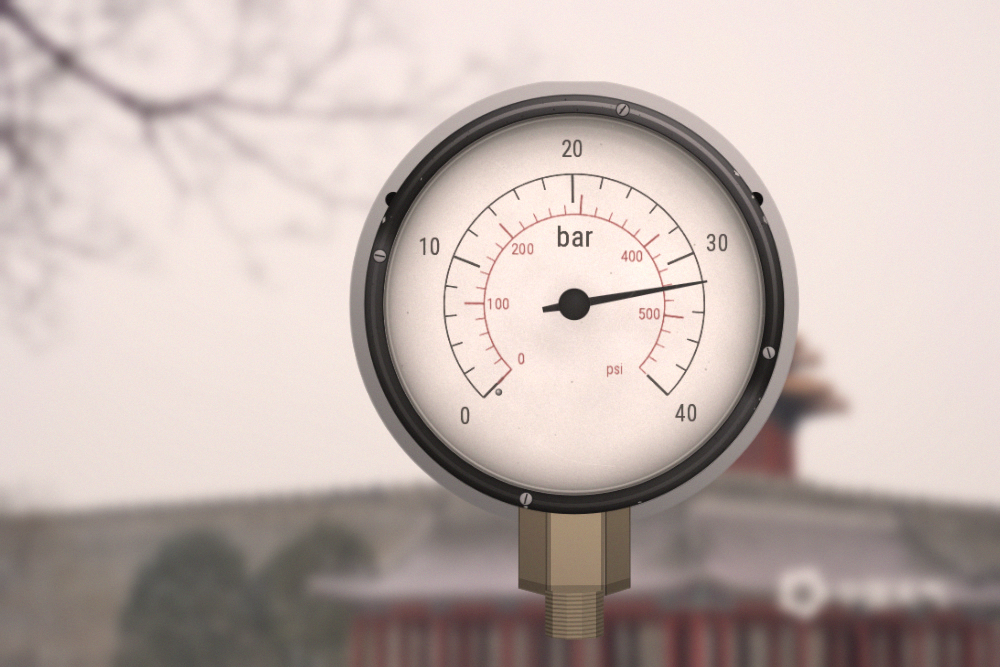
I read 32 bar
